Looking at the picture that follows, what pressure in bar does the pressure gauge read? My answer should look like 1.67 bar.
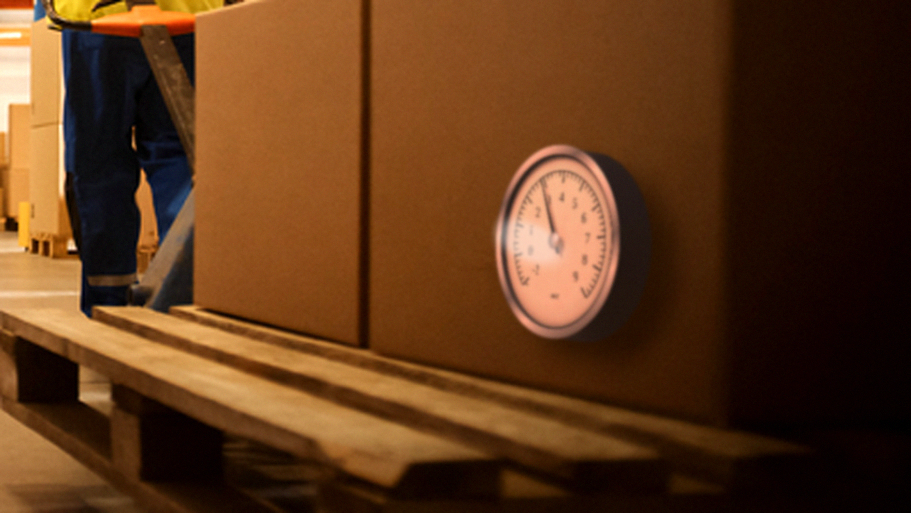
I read 3 bar
